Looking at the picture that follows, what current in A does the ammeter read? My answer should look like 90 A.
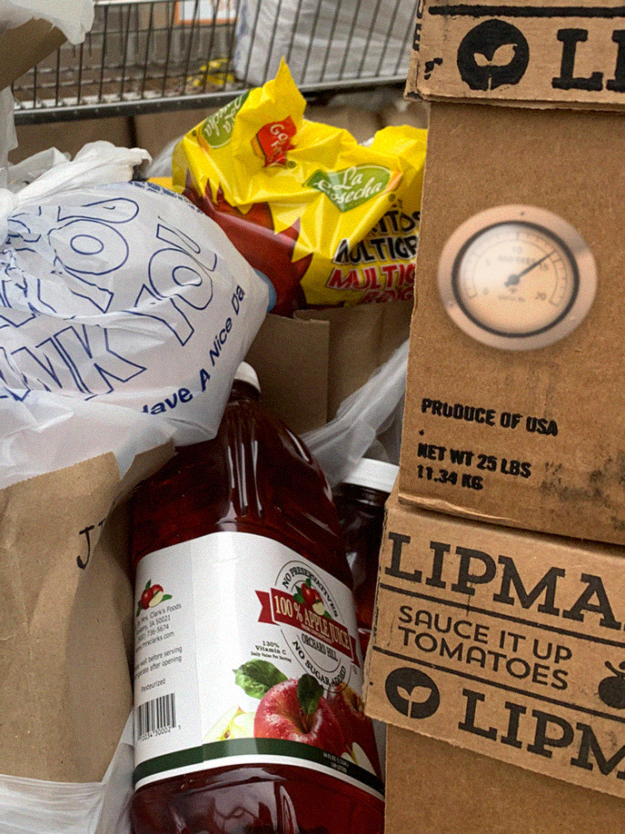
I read 14 A
